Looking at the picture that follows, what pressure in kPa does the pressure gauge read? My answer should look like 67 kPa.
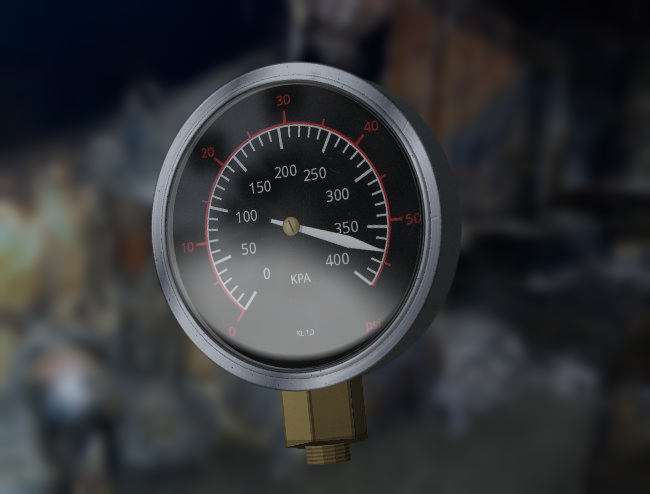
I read 370 kPa
